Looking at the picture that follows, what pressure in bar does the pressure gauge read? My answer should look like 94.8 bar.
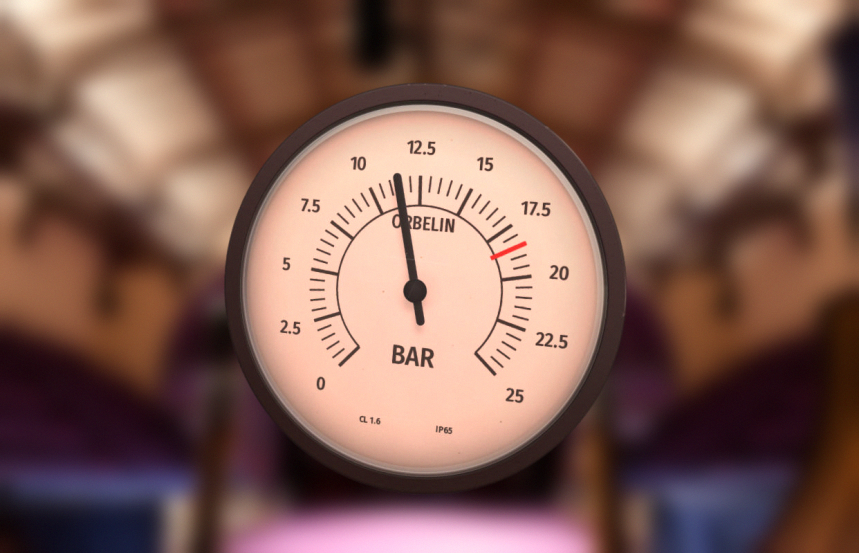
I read 11.5 bar
